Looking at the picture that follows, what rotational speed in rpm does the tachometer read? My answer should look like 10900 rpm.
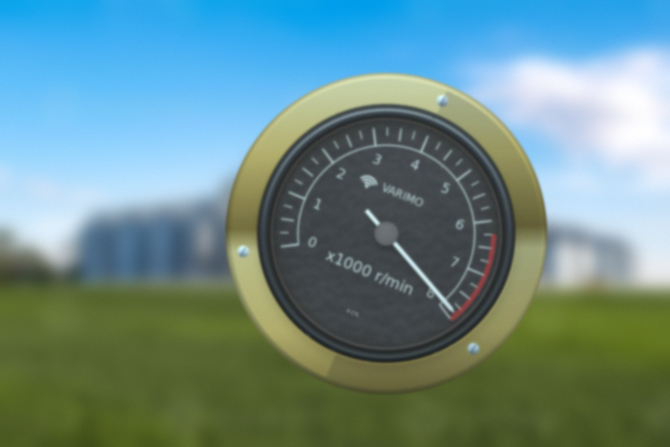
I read 7875 rpm
